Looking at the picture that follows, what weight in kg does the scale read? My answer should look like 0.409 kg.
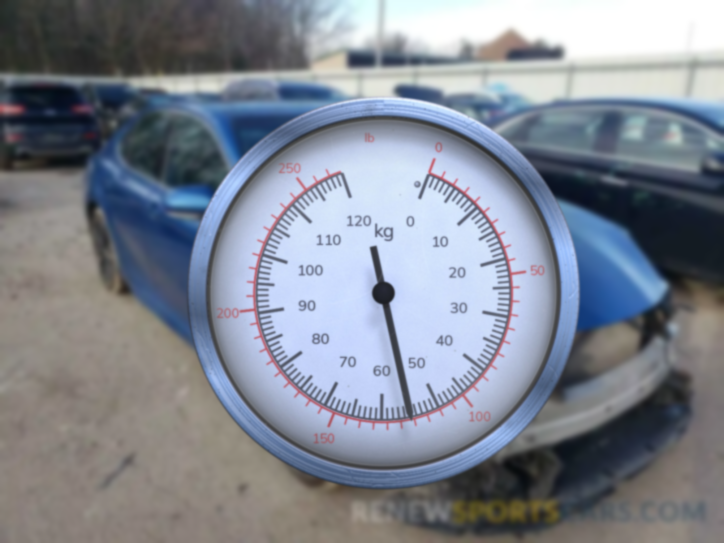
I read 55 kg
